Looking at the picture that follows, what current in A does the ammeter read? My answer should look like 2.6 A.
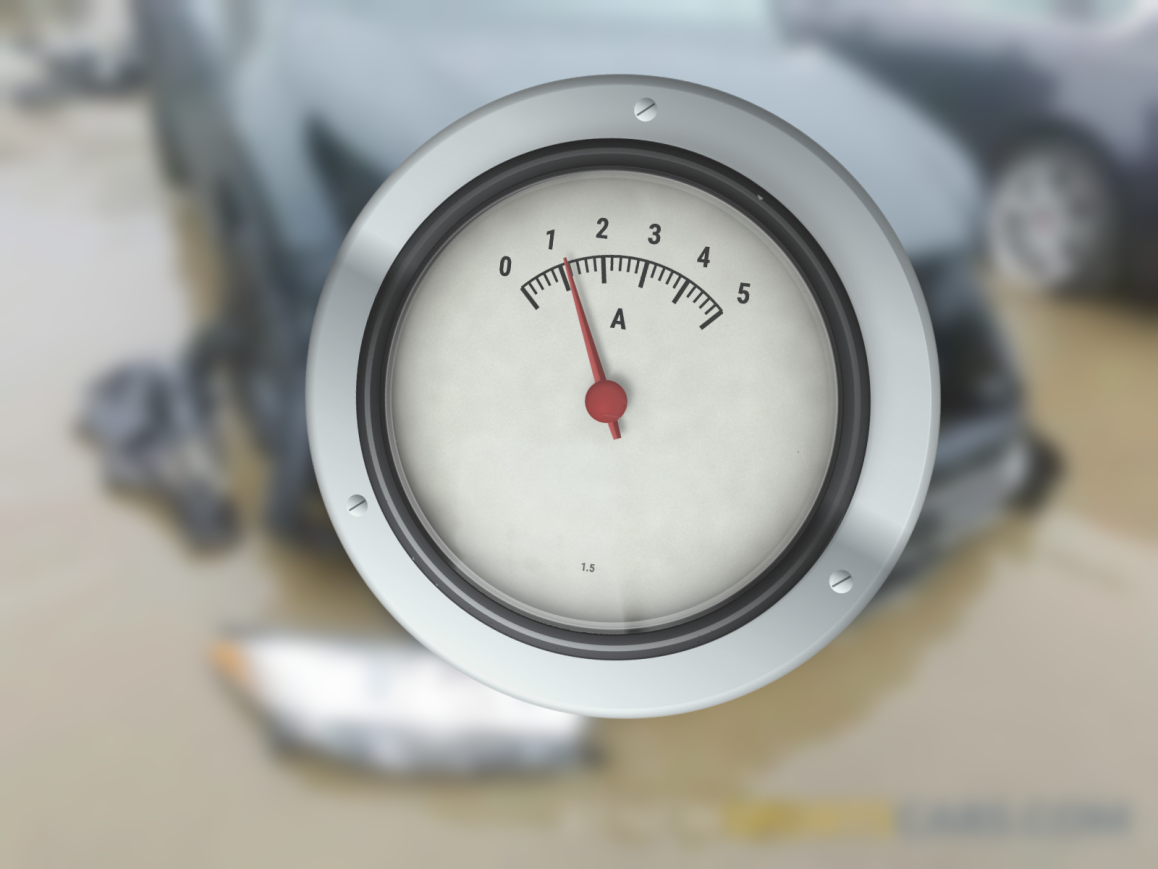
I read 1.2 A
